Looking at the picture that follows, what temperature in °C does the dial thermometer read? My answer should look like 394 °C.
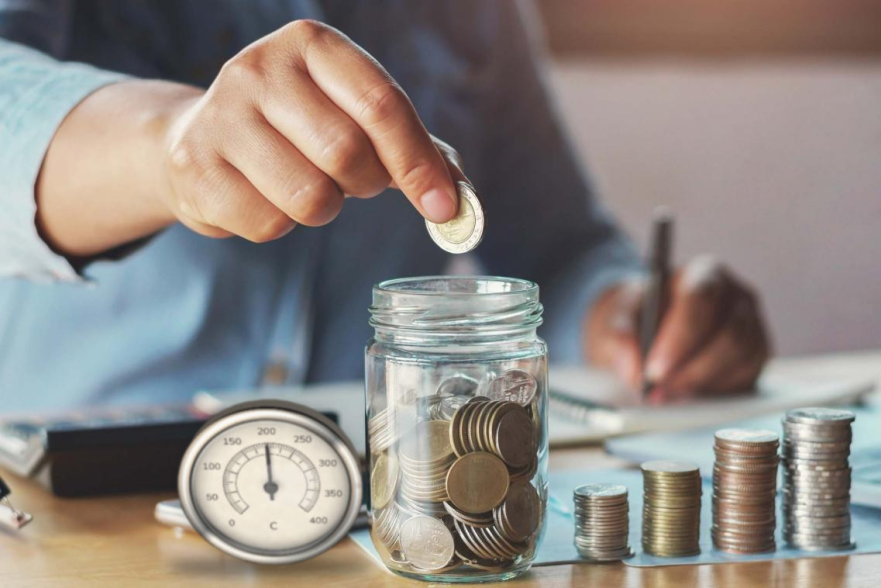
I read 200 °C
